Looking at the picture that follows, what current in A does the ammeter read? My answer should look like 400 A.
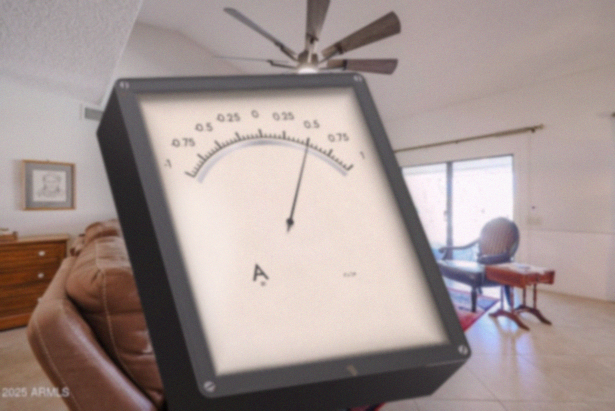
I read 0.5 A
